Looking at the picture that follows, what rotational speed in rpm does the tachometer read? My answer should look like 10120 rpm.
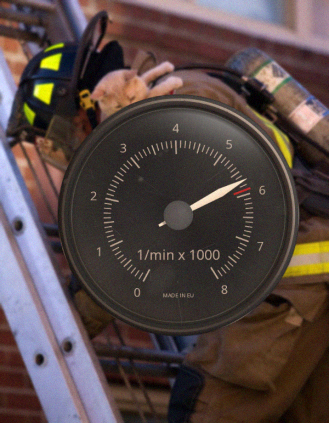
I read 5700 rpm
